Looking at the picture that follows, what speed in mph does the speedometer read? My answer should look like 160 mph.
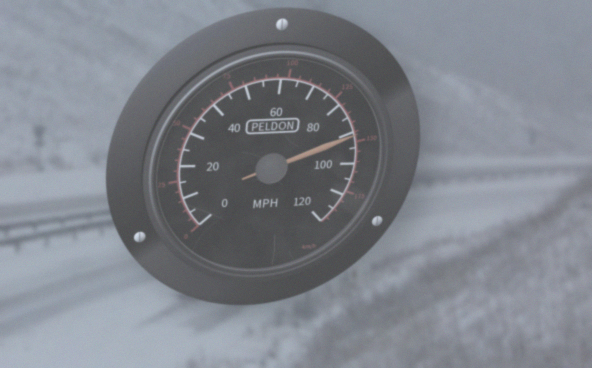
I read 90 mph
